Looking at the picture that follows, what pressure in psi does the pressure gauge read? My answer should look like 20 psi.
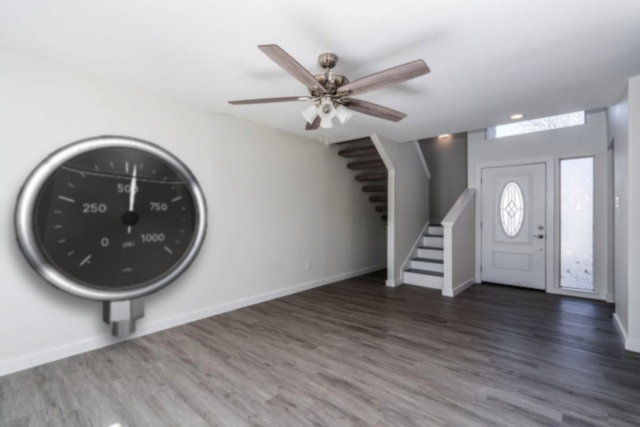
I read 525 psi
